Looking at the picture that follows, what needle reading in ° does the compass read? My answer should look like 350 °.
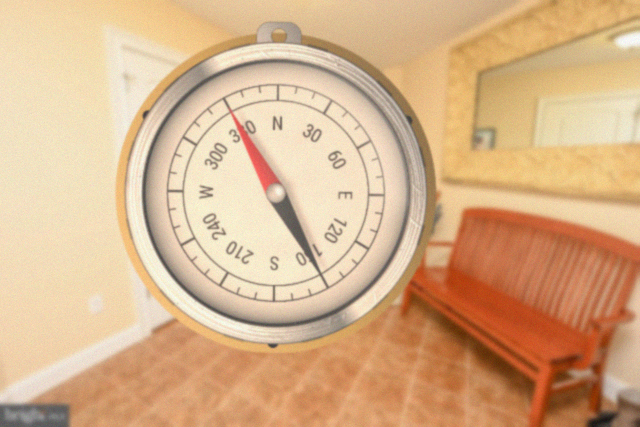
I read 330 °
